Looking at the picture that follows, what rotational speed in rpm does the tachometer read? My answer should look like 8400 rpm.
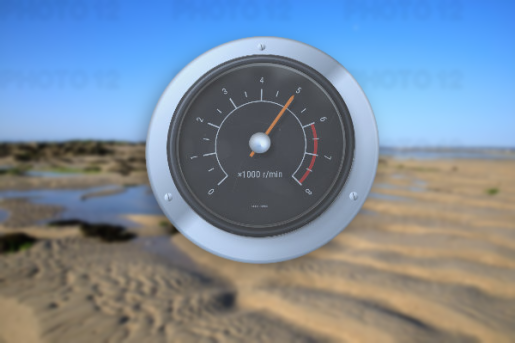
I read 5000 rpm
